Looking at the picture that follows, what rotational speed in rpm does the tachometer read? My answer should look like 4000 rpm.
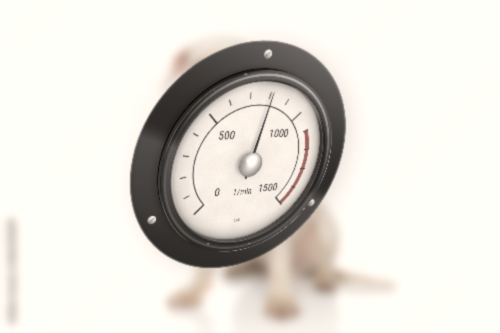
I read 800 rpm
